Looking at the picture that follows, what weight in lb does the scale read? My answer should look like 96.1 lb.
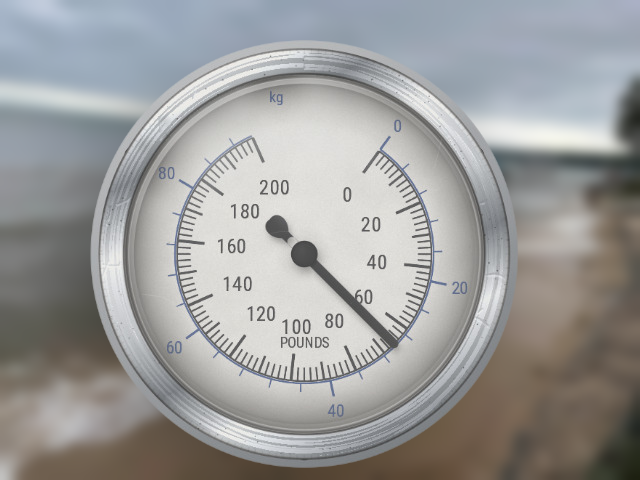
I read 66 lb
